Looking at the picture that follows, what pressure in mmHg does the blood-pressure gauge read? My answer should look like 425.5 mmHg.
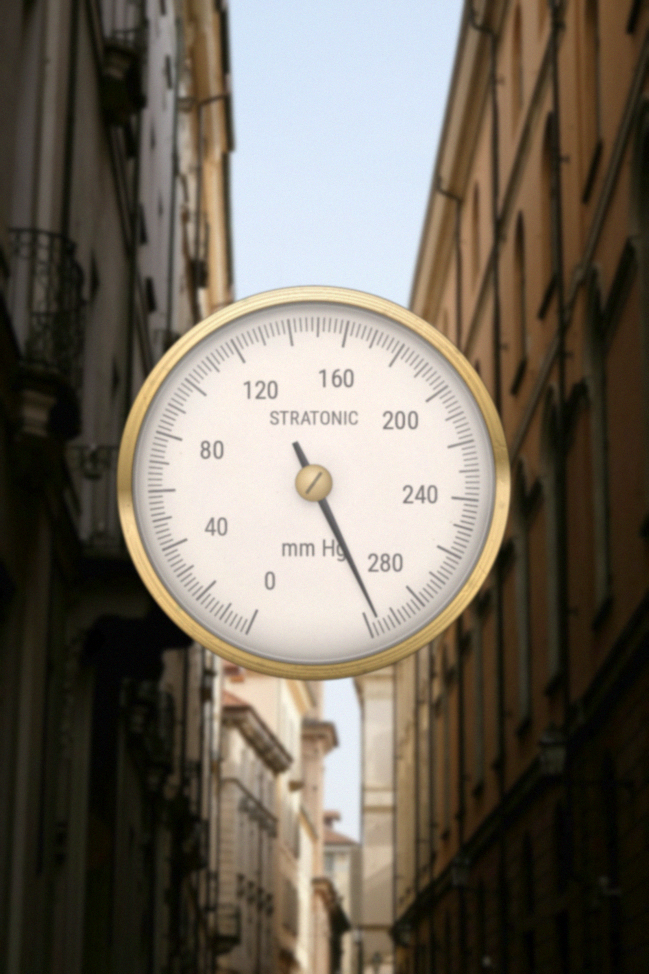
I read 296 mmHg
